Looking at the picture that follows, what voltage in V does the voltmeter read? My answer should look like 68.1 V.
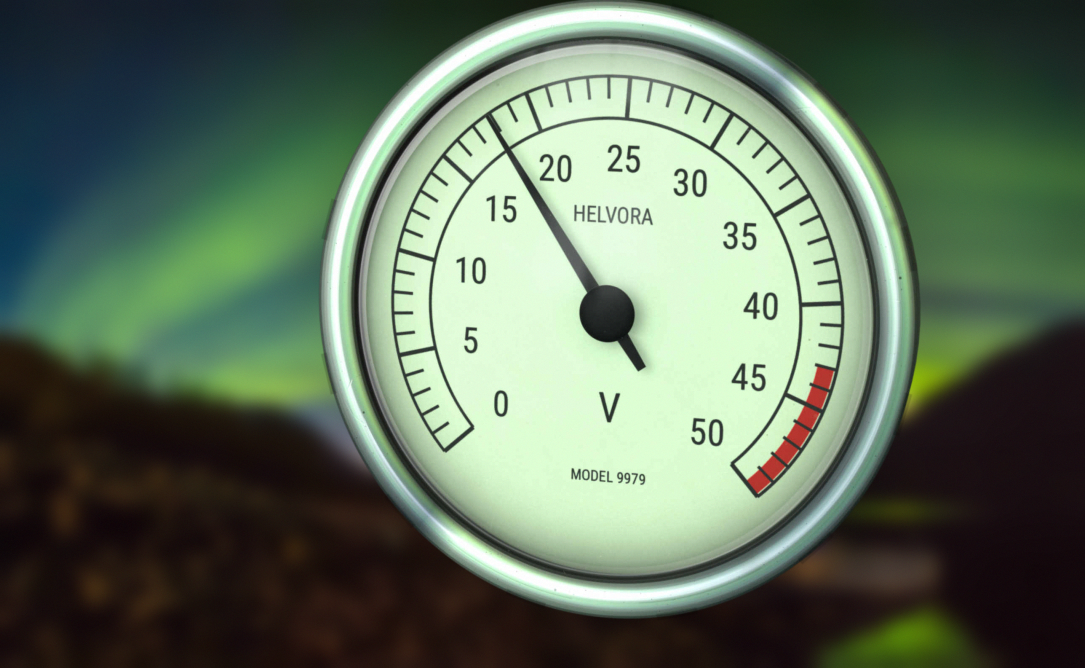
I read 18 V
